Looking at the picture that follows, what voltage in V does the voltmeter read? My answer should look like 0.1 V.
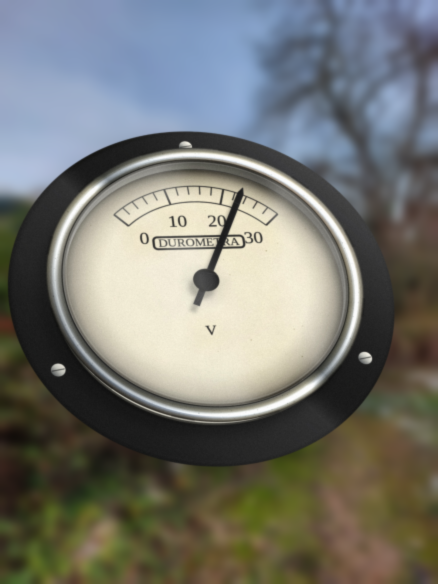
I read 23 V
